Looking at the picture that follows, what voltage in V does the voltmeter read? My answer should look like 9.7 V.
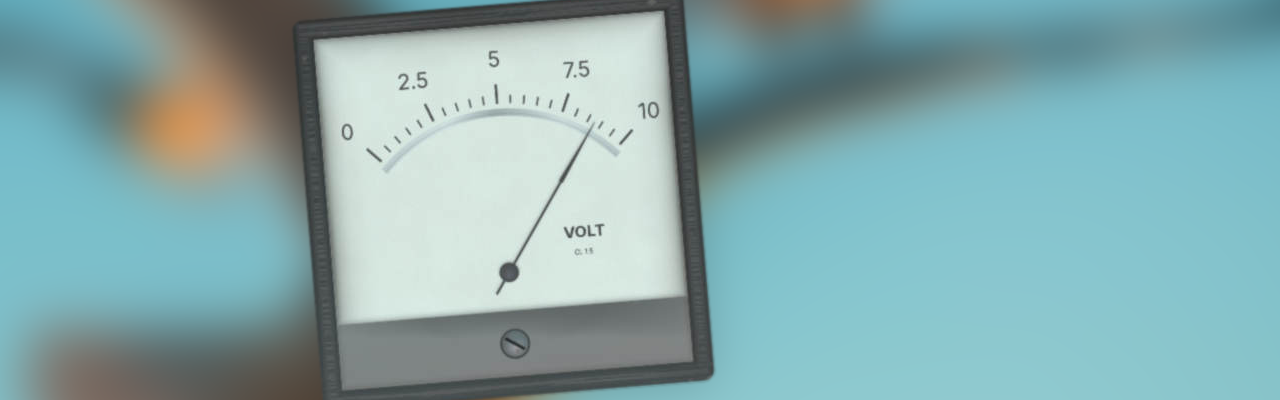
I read 8.75 V
